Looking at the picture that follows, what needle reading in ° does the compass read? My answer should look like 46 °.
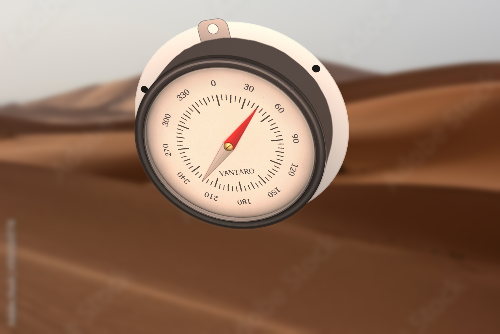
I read 45 °
